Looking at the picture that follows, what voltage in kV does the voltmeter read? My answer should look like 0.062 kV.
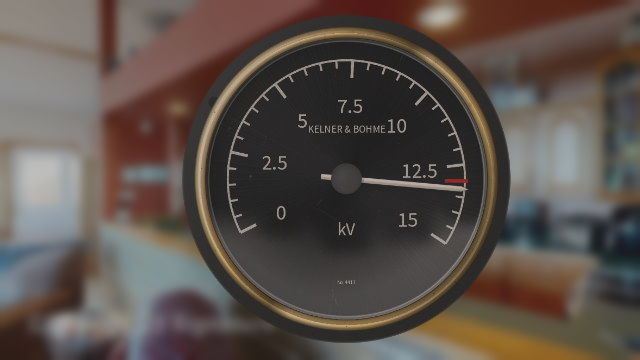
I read 13.25 kV
